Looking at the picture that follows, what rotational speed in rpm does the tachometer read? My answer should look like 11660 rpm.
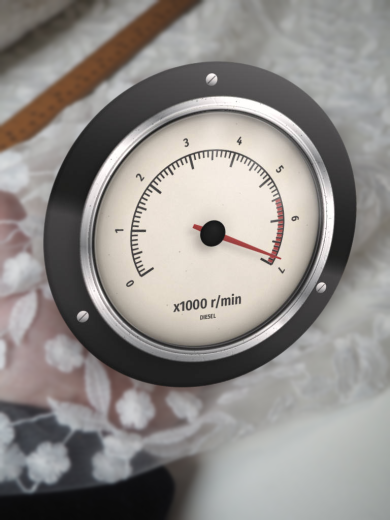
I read 6800 rpm
